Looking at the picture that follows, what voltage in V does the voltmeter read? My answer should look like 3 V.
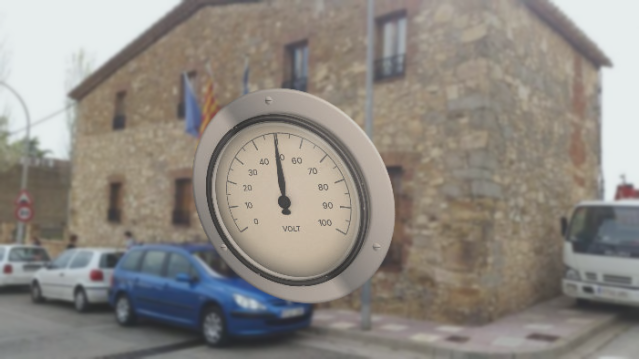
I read 50 V
